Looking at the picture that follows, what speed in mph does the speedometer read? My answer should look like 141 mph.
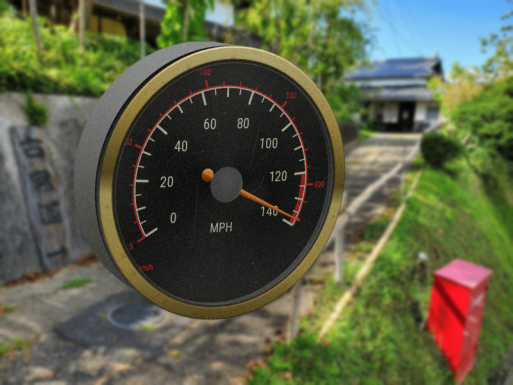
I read 137.5 mph
